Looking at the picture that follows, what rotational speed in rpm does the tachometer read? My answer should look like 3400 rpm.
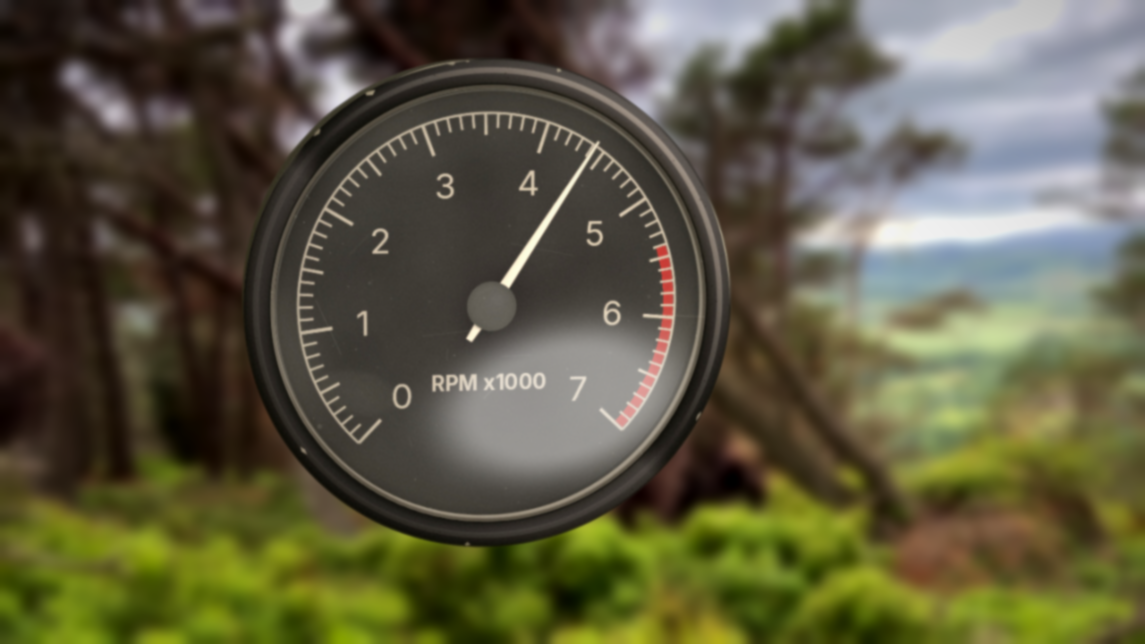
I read 4400 rpm
